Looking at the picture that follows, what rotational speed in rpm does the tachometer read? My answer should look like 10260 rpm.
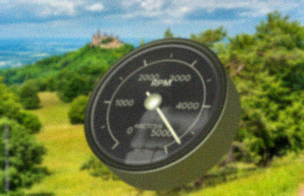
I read 4750 rpm
